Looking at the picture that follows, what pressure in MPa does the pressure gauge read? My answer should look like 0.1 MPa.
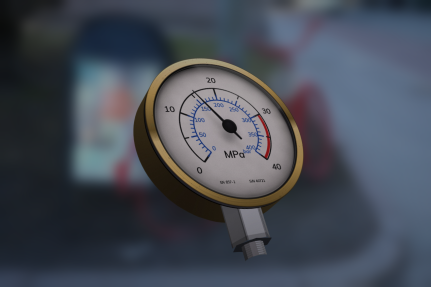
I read 15 MPa
